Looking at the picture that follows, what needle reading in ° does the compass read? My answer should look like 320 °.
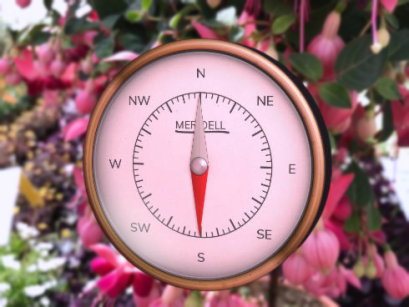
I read 180 °
